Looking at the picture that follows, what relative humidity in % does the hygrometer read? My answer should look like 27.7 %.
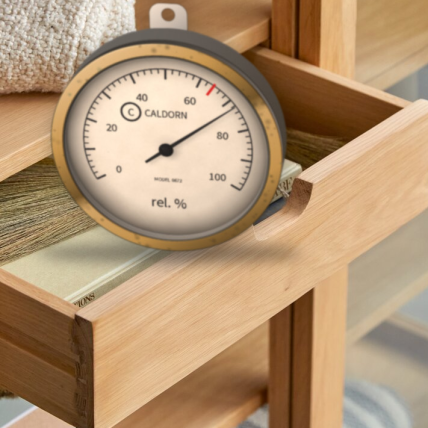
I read 72 %
